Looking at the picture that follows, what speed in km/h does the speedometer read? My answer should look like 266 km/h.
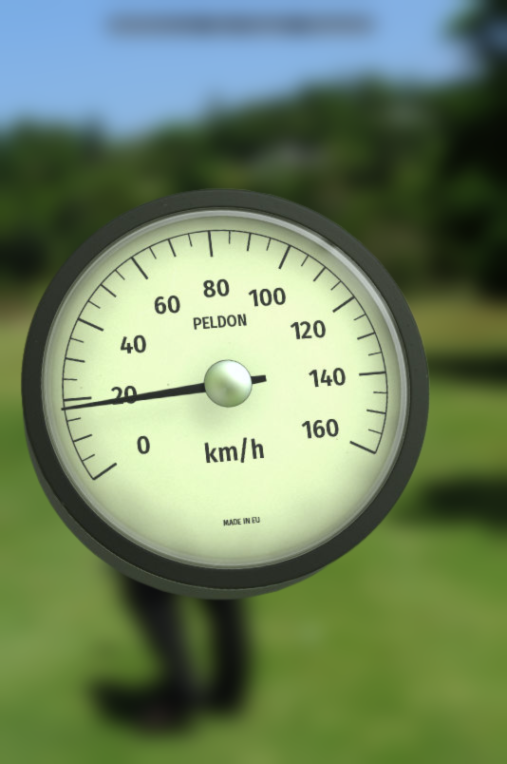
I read 17.5 km/h
